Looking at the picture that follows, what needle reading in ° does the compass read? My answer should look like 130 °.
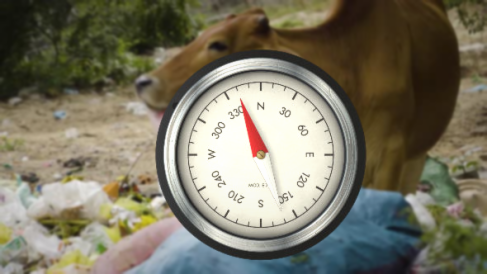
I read 340 °
